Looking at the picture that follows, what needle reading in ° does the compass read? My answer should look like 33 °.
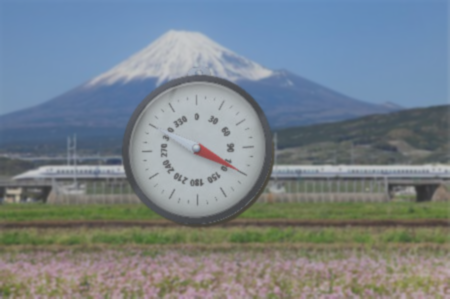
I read 120 °
